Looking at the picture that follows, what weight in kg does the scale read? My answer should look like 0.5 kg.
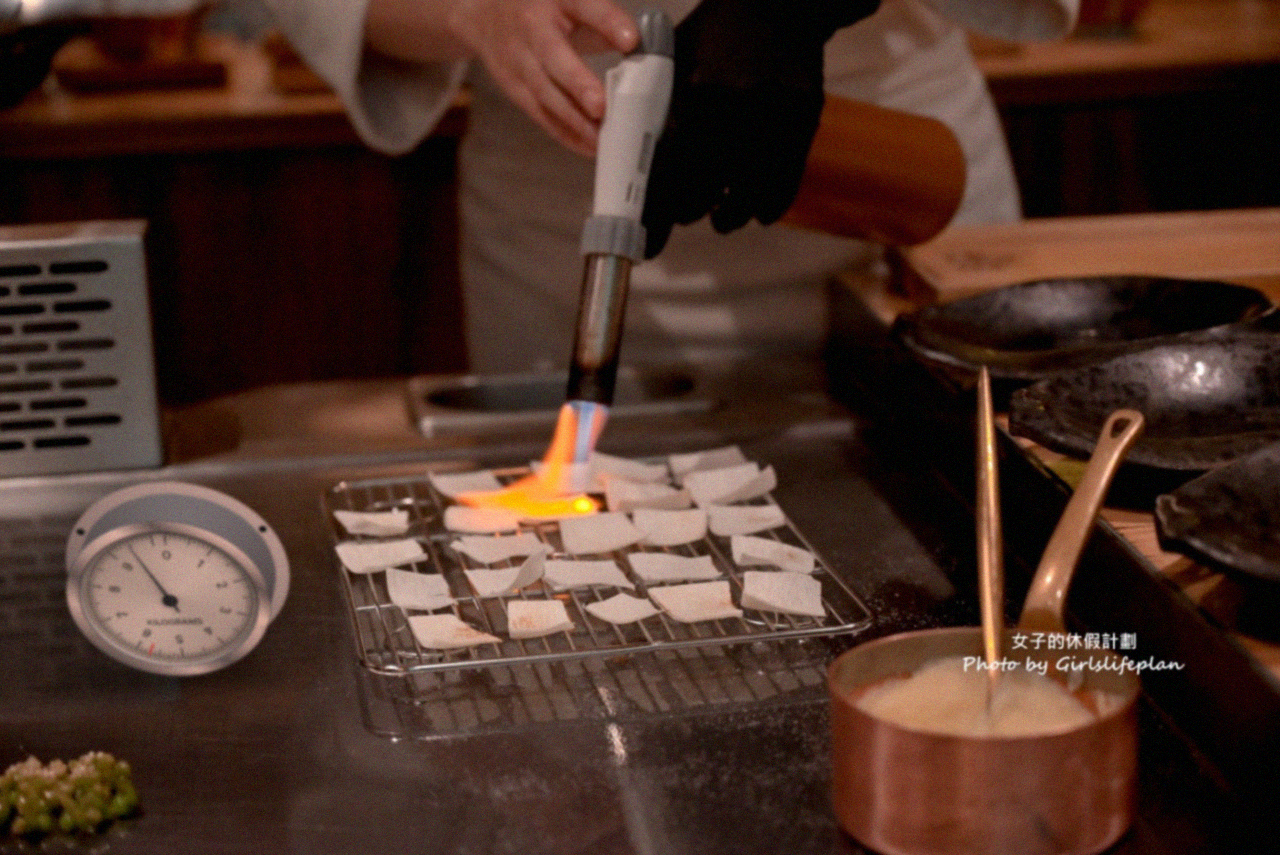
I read 9.5 kg
